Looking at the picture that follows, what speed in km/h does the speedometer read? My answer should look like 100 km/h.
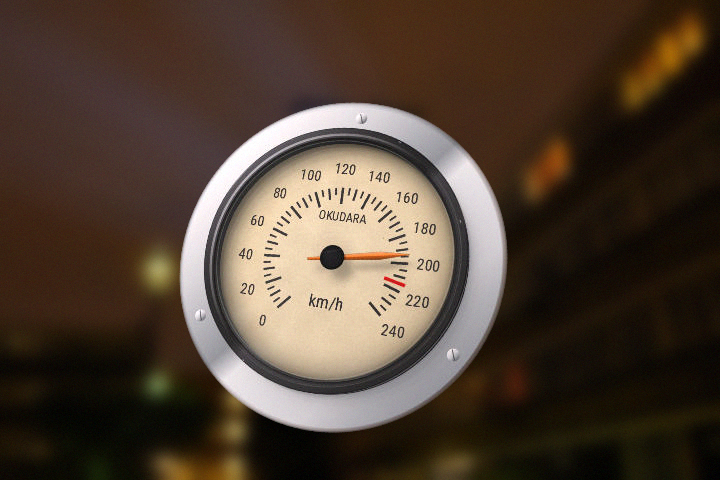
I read 195 km/h
